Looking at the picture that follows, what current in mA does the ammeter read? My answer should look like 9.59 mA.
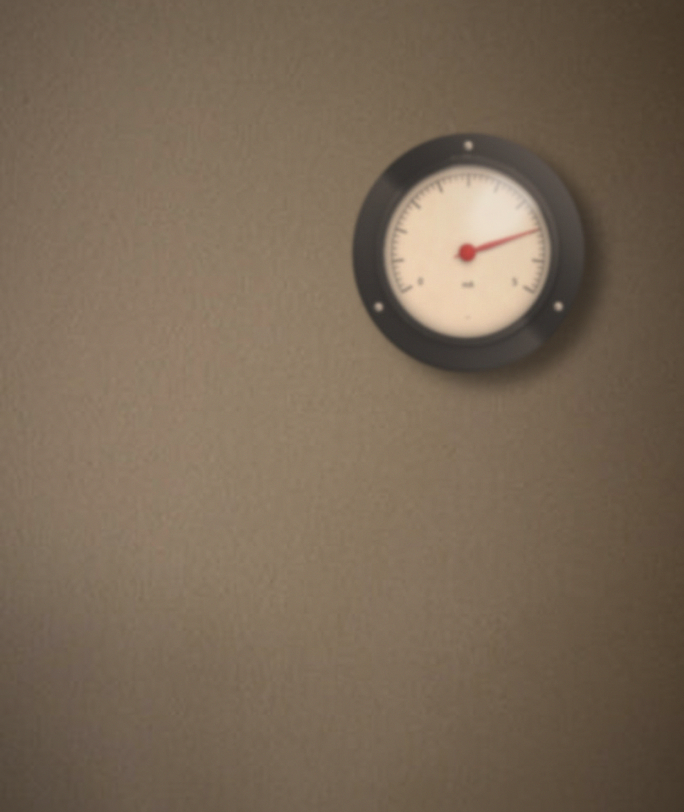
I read 4 mA
